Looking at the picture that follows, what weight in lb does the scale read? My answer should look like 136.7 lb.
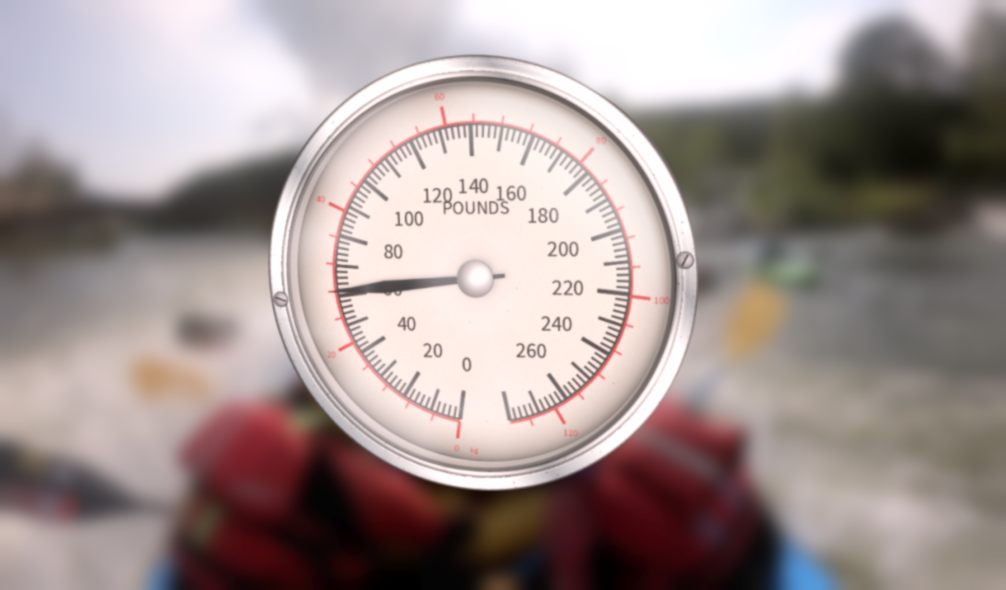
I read 62 lb
